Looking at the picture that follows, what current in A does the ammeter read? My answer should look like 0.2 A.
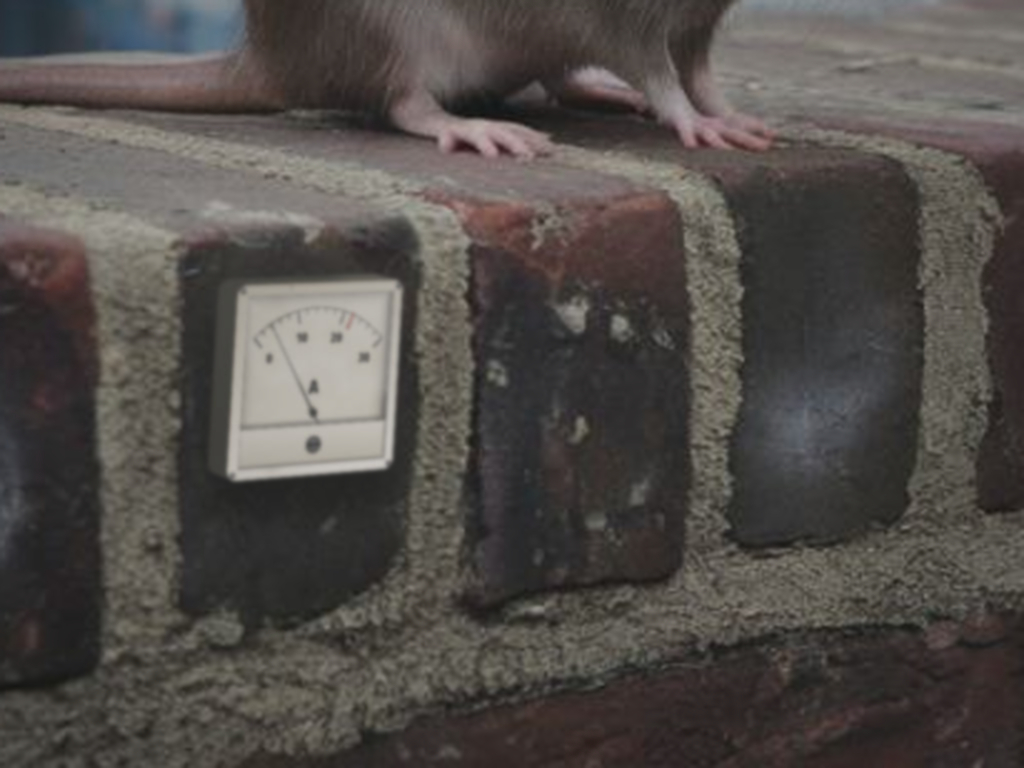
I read 4 A
